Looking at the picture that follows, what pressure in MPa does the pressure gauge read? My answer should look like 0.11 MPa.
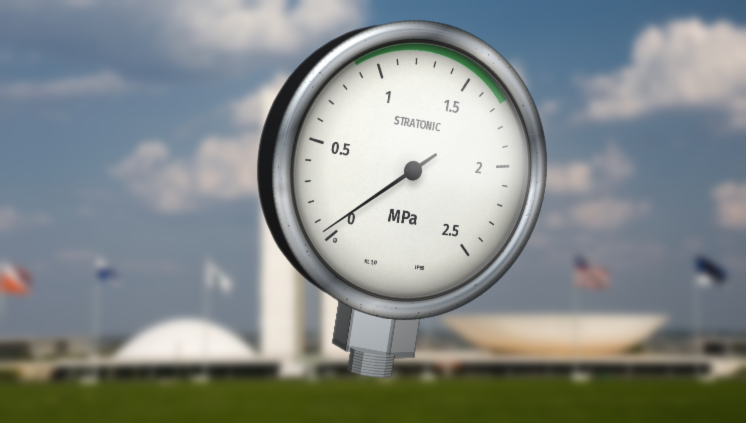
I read 0.05 MPa
